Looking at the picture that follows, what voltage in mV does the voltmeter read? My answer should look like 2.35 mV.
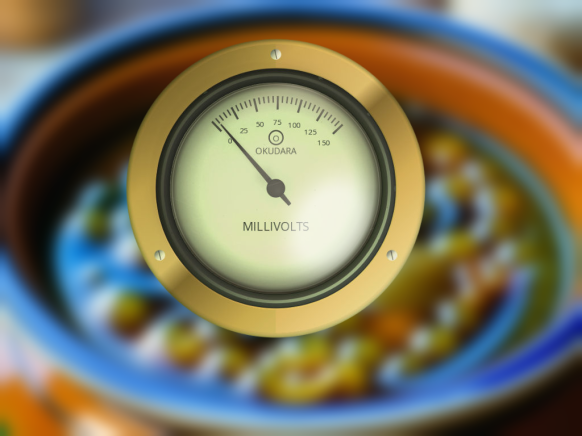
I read 5 mV
